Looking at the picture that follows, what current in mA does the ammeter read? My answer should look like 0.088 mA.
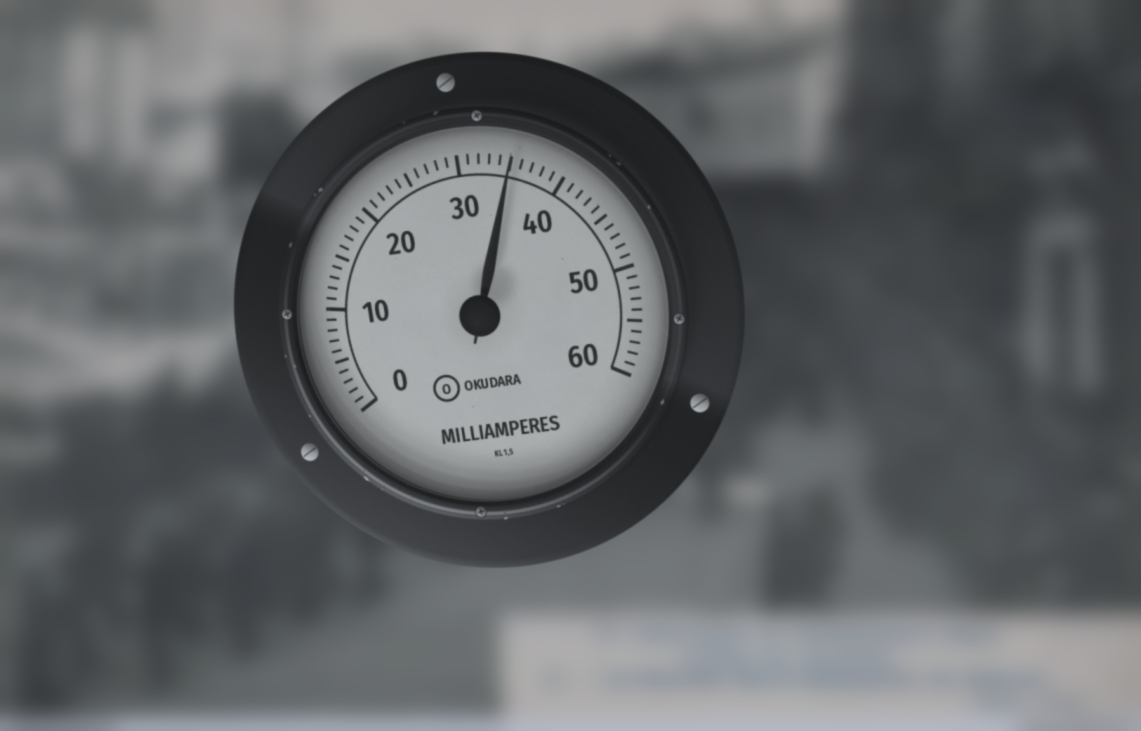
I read 35 mA
